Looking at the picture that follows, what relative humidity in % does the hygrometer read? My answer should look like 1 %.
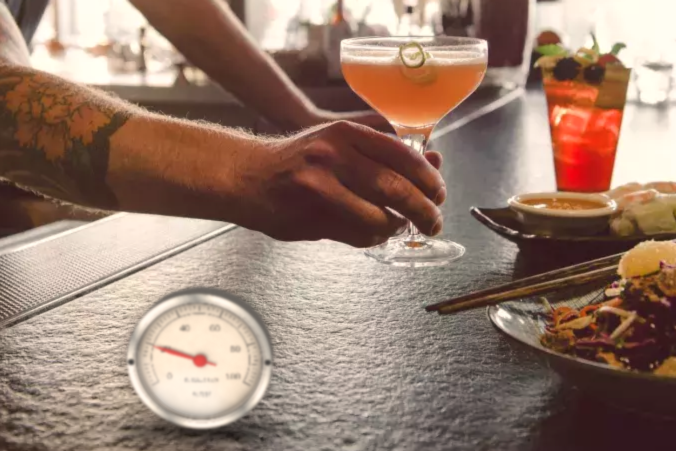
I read 20 %
